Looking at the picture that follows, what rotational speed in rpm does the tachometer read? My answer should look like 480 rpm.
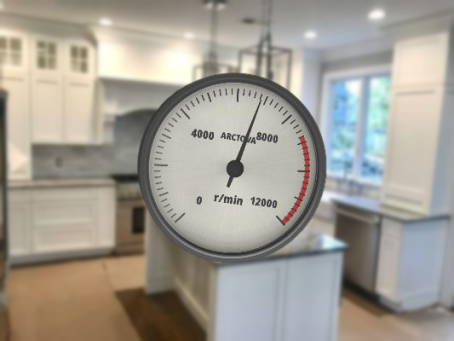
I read 6800 rpm
